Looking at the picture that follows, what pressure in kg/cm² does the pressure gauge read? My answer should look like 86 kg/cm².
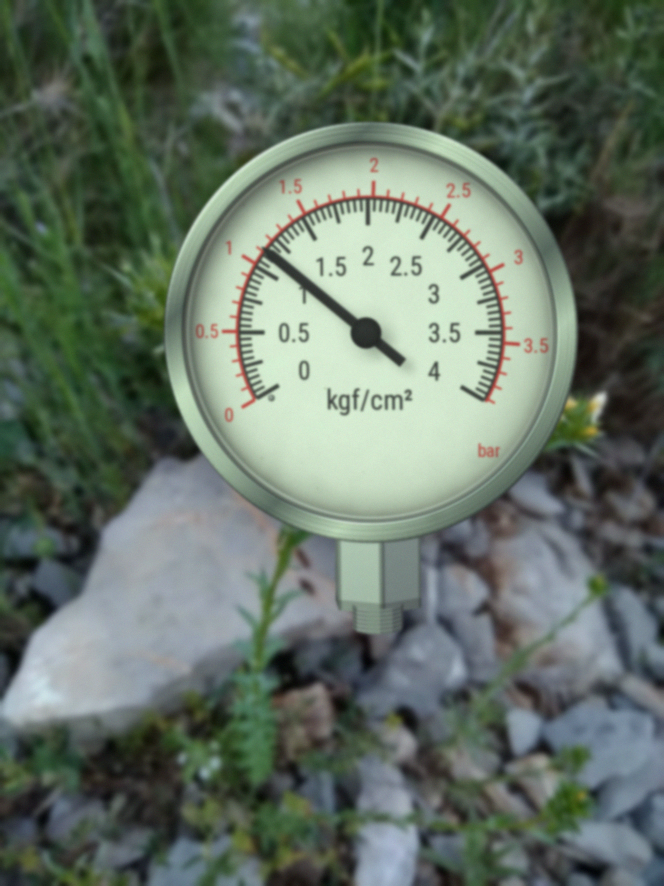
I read 1.15 kg/cm²
